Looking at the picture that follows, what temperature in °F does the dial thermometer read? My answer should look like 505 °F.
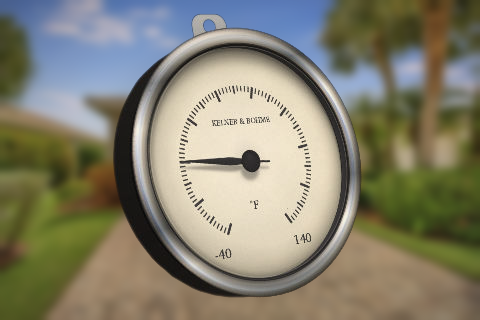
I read 0 °F
